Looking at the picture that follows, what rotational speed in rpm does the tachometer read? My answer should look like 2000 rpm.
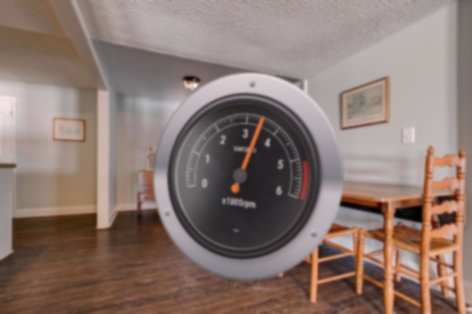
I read 3500 rpm
